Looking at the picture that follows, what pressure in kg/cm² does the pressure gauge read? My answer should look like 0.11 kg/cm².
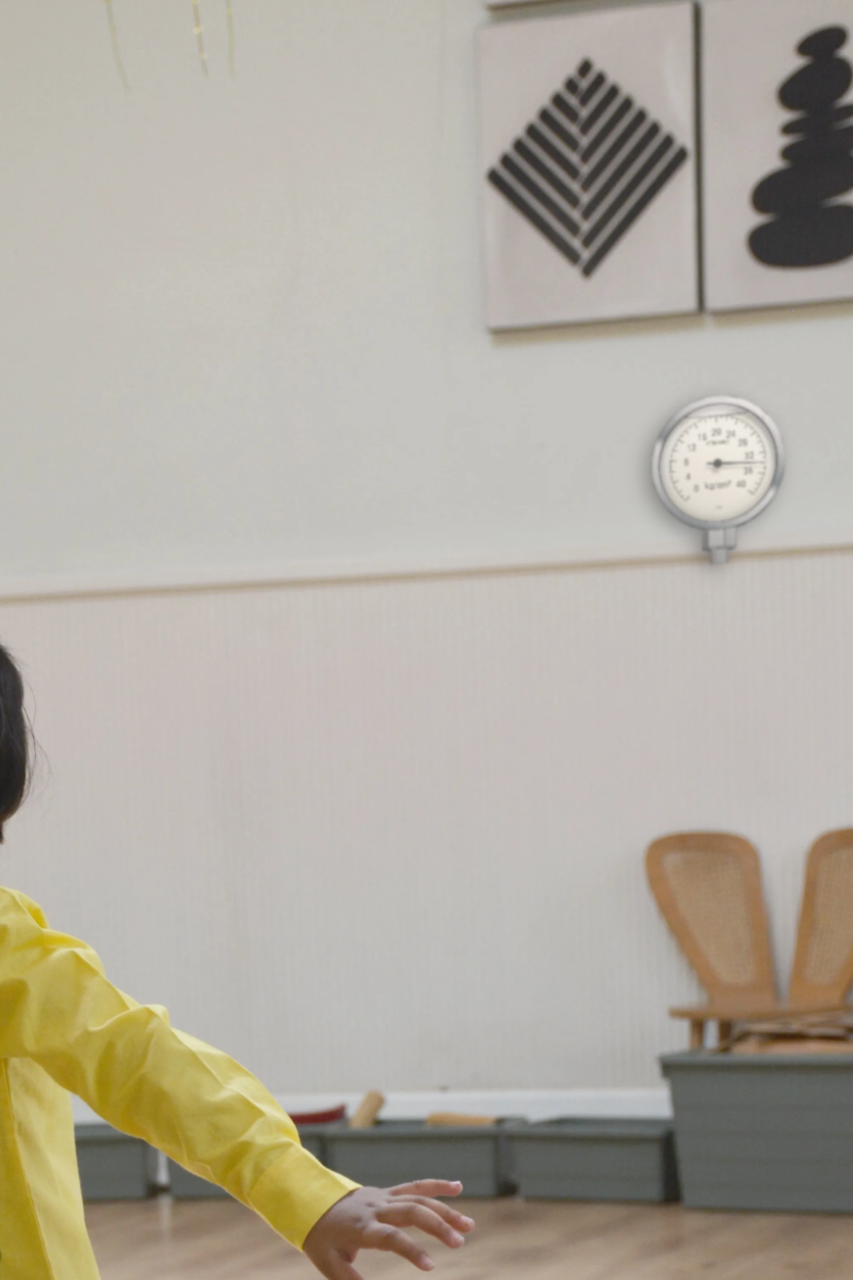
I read 34 kg/cm²
